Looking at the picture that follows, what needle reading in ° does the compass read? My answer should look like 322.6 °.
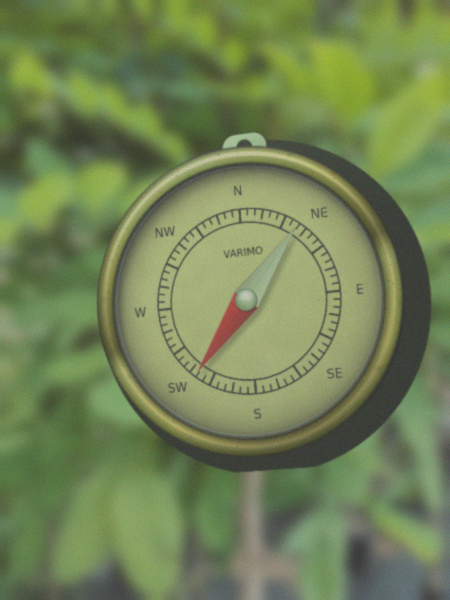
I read 220 °
